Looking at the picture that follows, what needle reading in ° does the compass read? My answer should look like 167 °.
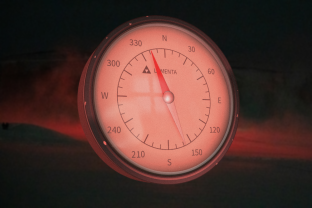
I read 340 °
